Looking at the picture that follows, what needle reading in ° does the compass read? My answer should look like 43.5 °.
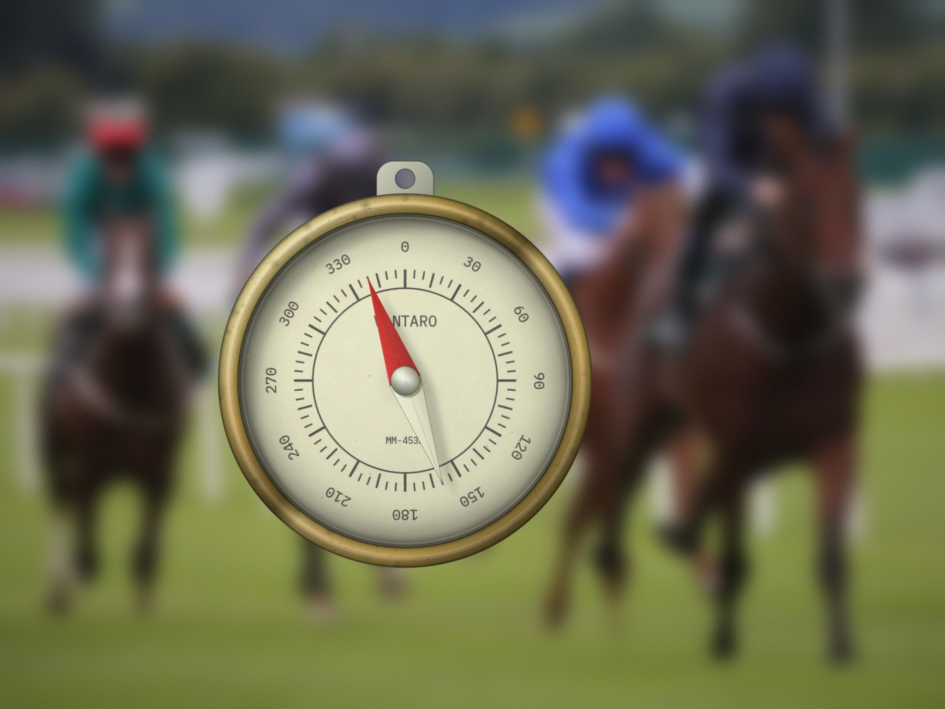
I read 340 °
